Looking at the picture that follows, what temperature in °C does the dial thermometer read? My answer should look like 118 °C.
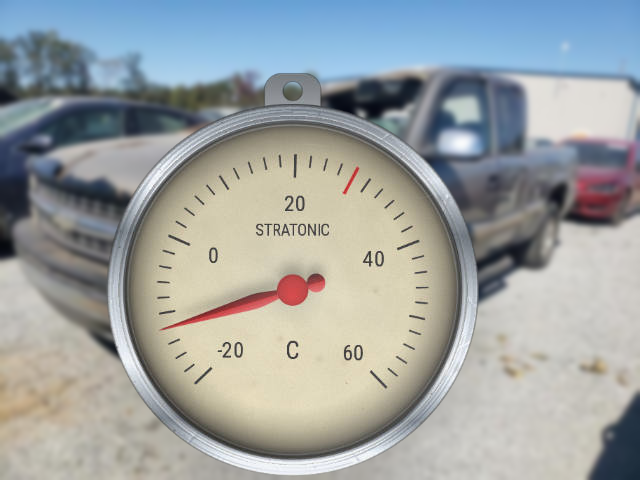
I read -12 °C
